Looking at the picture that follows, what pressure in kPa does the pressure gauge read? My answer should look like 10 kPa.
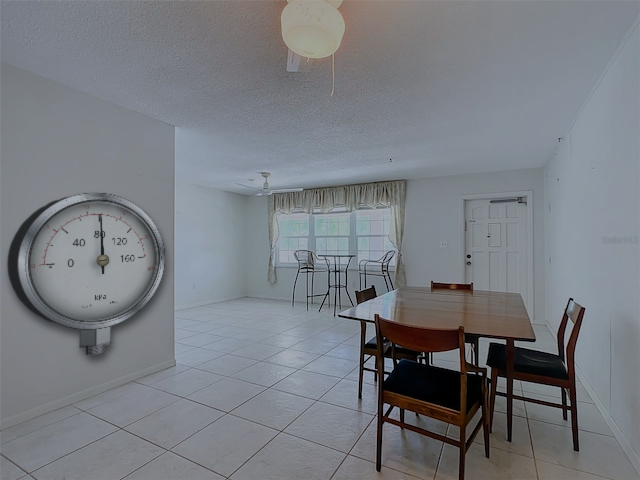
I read 80 kPa
